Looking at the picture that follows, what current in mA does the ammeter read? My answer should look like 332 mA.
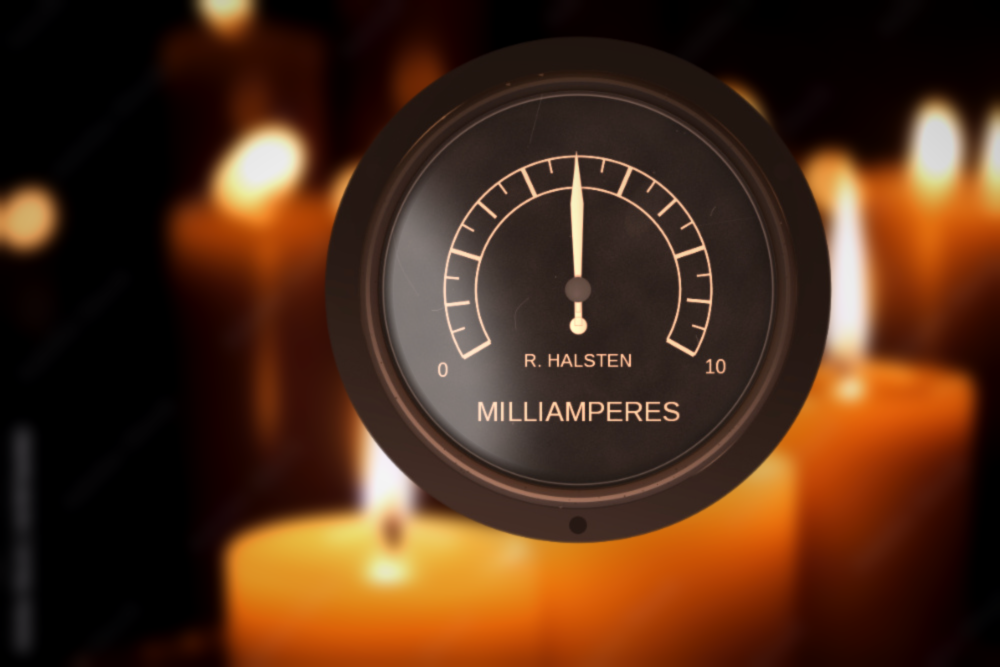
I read 5 mA
